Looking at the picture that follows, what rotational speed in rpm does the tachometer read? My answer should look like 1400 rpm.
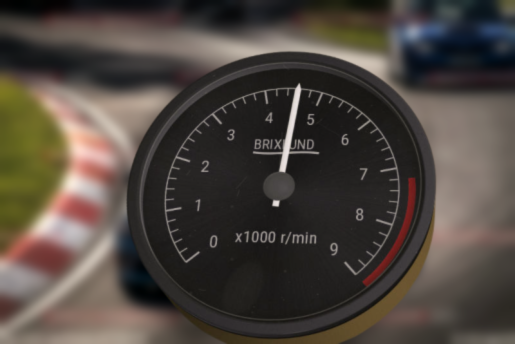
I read 4600 rpm
